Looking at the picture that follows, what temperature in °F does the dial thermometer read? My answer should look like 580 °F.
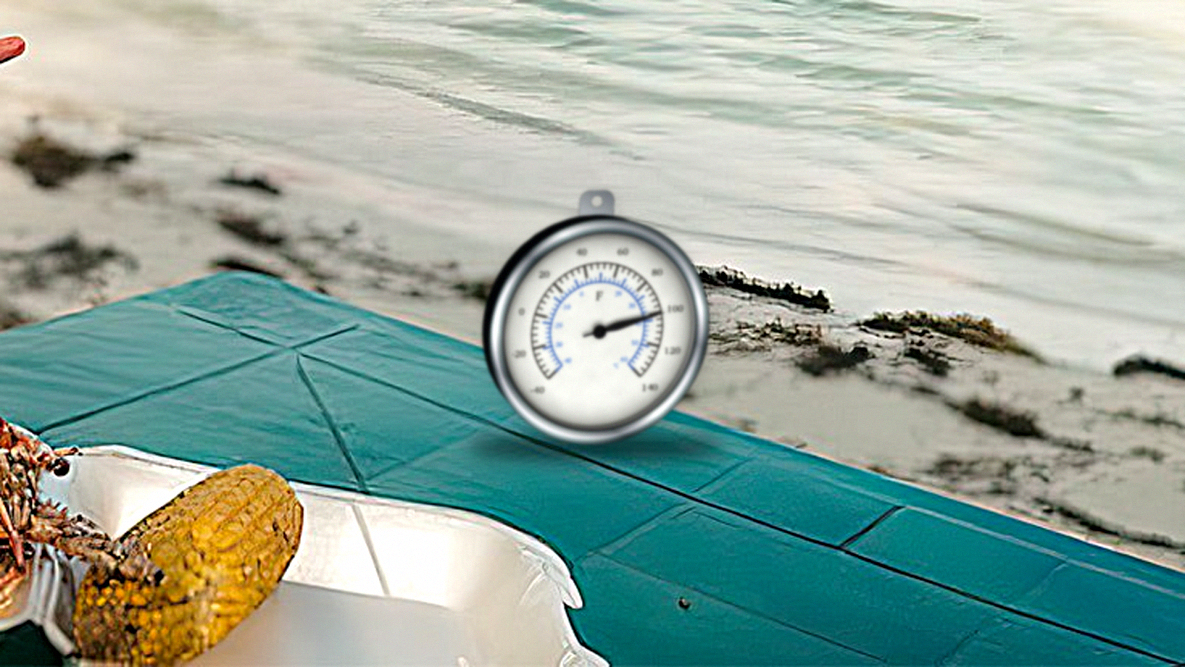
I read 100 °F
